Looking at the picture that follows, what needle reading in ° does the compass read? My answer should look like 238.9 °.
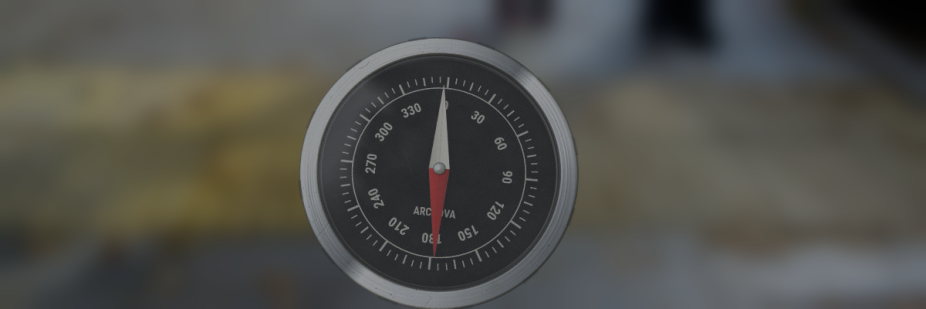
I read 177.5 °
